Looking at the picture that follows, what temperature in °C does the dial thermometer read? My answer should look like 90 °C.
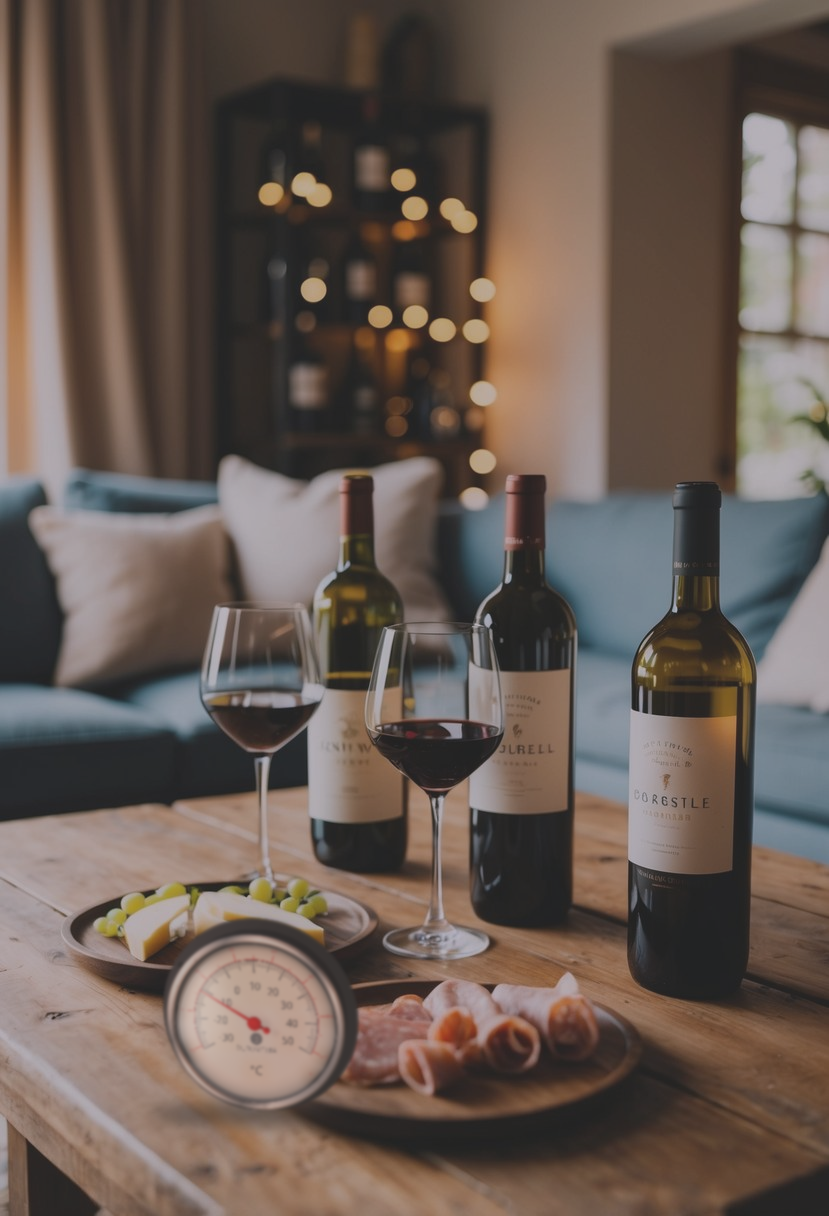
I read -10 °C
